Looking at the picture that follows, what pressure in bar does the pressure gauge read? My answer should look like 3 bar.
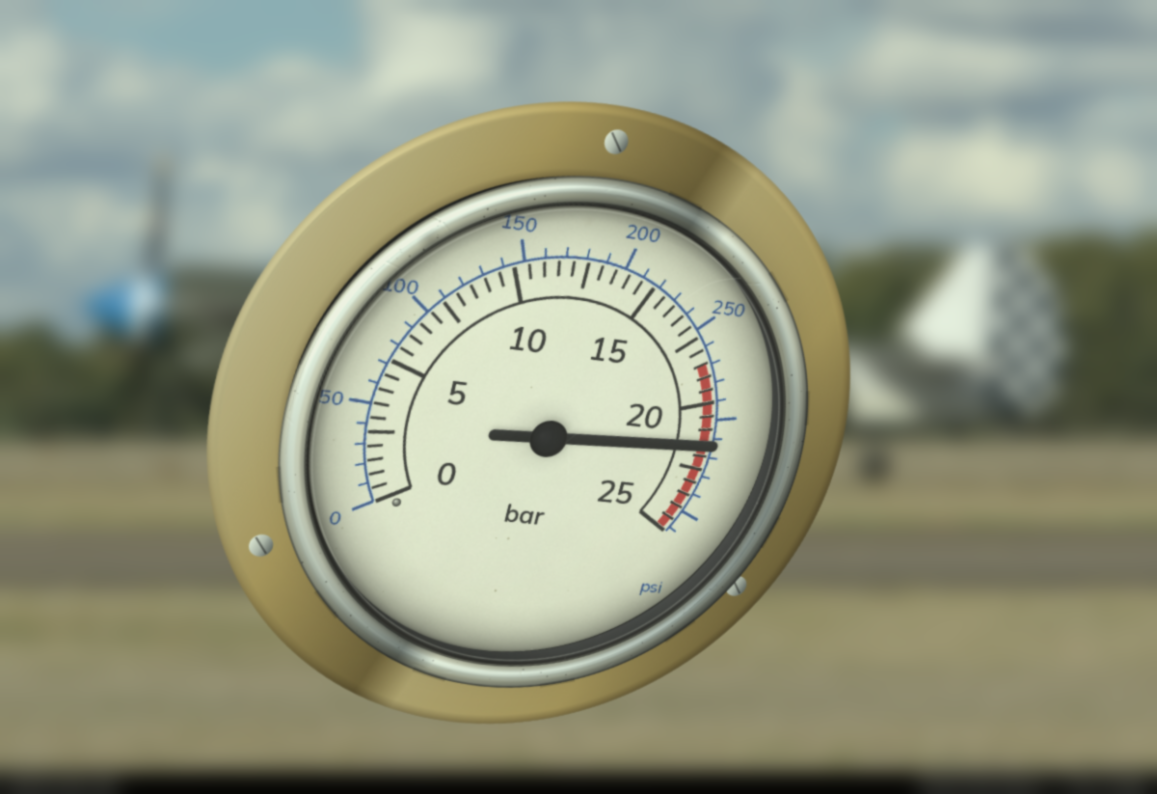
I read 21.5 bar
